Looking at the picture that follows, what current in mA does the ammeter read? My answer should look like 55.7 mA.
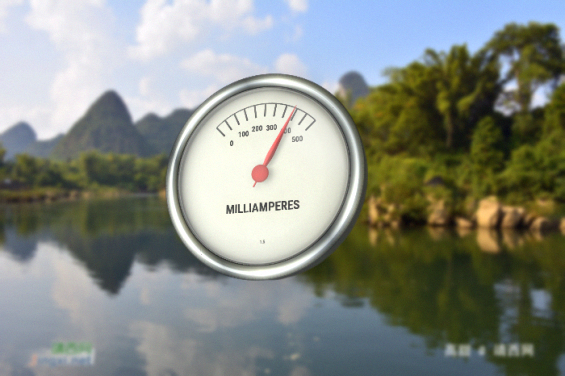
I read 400 mA
